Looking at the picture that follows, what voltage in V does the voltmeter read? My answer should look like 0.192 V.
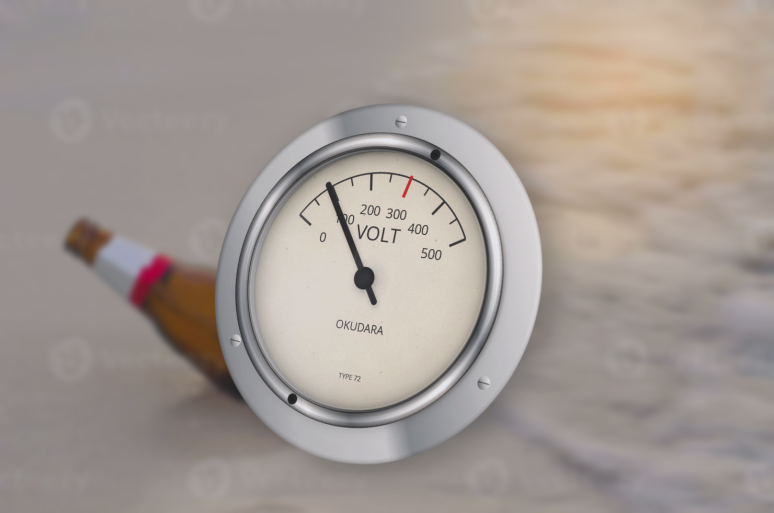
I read 100 V
